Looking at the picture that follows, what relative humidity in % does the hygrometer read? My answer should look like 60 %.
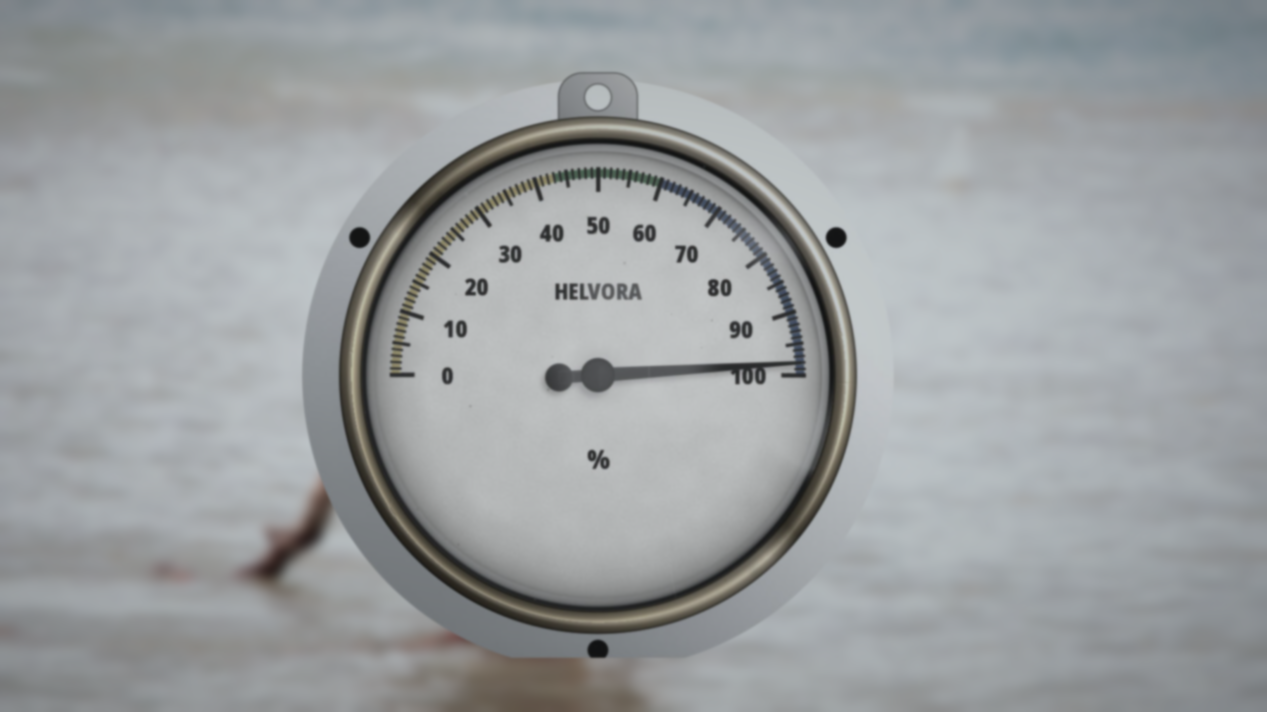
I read 98 %
